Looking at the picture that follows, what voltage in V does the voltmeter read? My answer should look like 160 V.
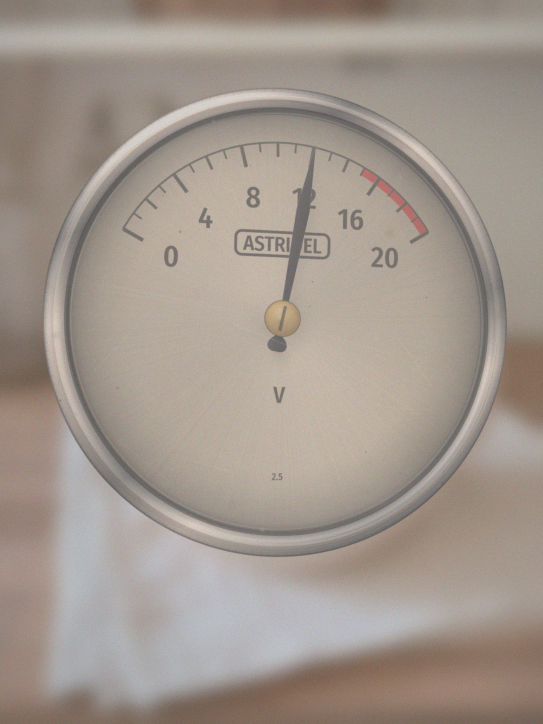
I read 12 V
